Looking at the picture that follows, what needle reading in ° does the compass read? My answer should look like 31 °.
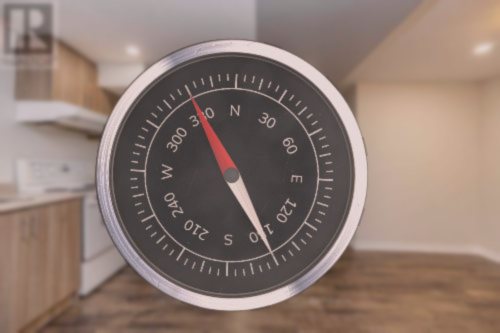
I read 330 °
